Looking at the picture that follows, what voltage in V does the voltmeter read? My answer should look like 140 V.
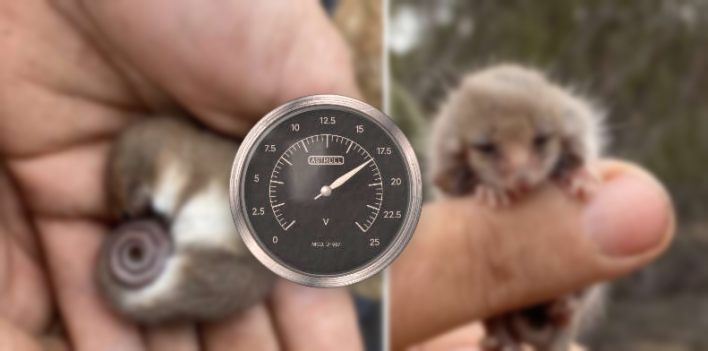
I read 17.5 V
